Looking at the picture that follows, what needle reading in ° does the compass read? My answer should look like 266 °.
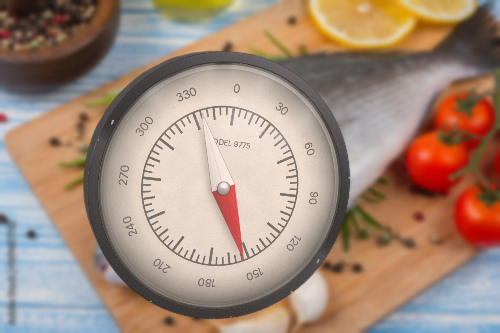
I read 155 °
